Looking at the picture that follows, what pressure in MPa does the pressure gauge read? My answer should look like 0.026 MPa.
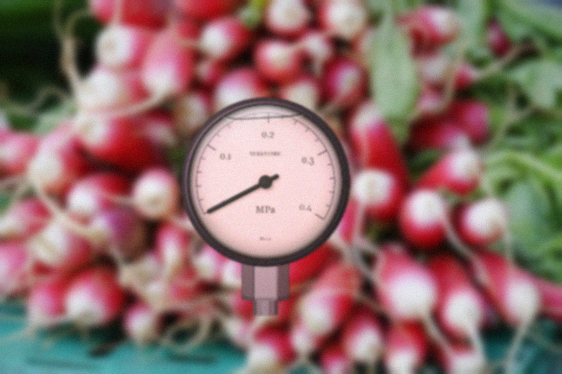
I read 0 MPa
